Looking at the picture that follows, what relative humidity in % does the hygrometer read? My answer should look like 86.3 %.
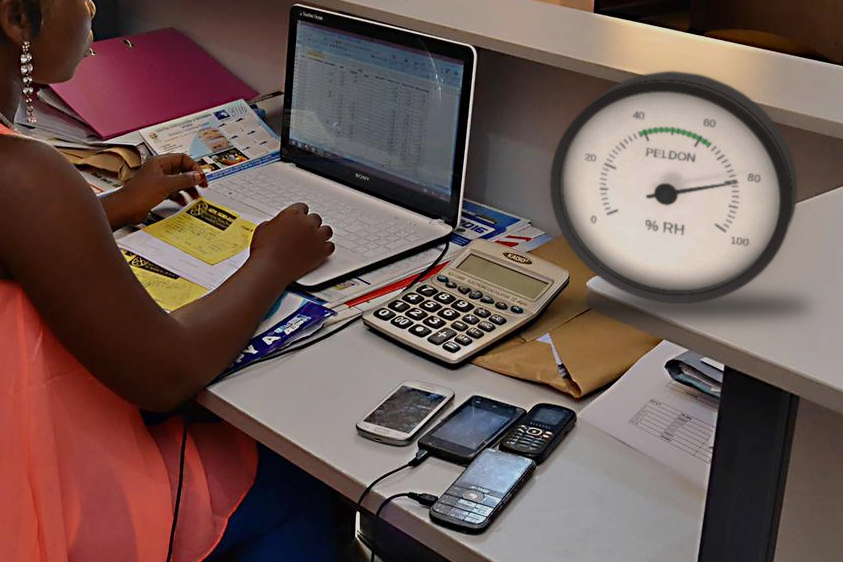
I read 80 %
